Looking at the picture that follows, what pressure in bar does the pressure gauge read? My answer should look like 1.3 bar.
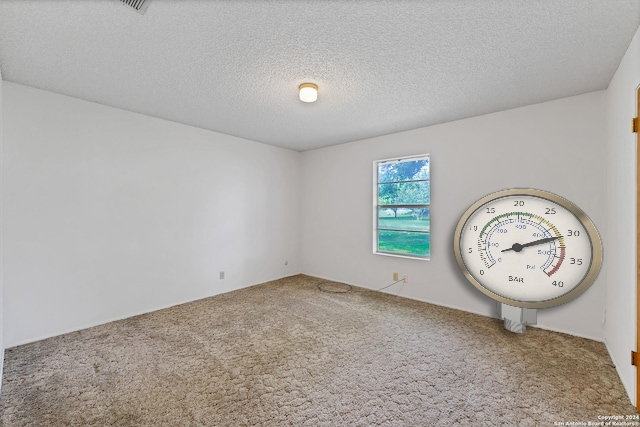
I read 30 bar
